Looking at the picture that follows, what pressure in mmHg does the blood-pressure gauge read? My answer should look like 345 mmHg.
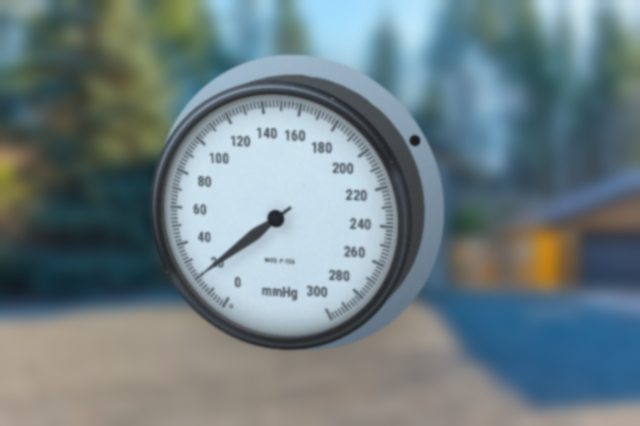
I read 20 mmHg
